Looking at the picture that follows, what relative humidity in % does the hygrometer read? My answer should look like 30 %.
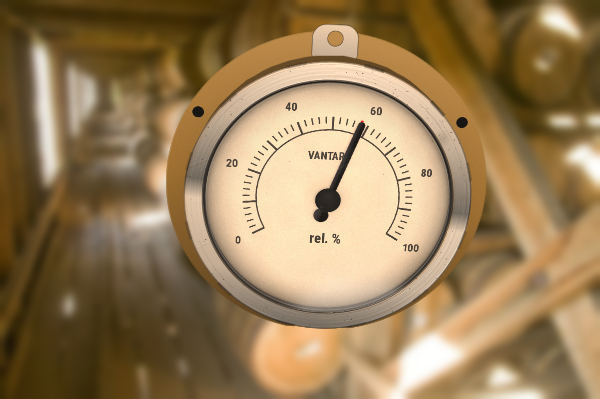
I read 58 %
